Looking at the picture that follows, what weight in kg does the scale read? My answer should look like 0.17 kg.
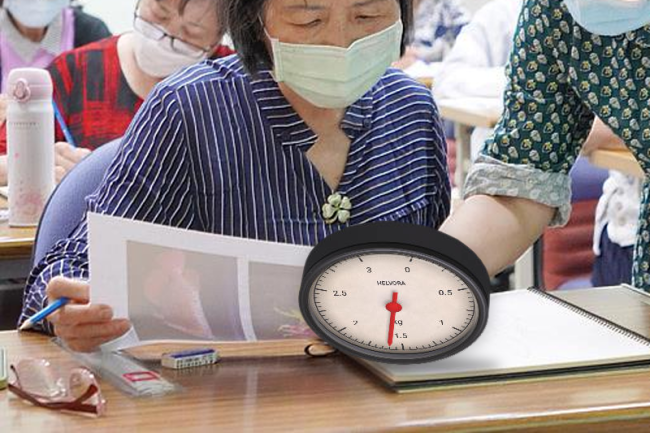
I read 1.6 kg
